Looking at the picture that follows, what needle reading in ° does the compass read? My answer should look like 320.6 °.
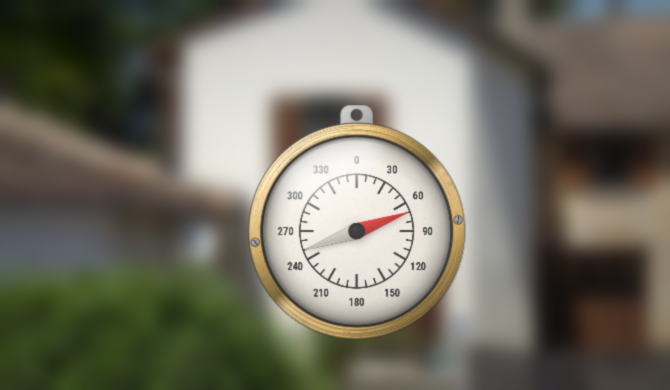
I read 70 °
